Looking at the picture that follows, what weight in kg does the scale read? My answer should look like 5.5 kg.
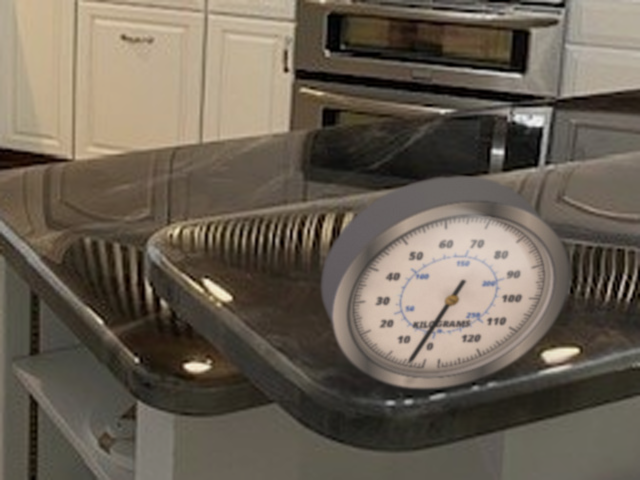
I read 5 kg
